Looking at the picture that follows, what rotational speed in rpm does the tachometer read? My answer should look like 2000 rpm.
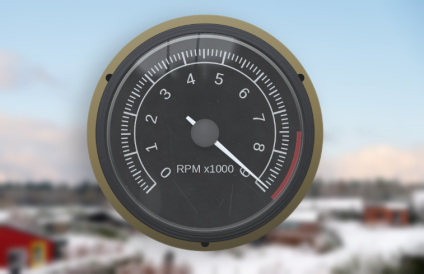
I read 8900 rpm
